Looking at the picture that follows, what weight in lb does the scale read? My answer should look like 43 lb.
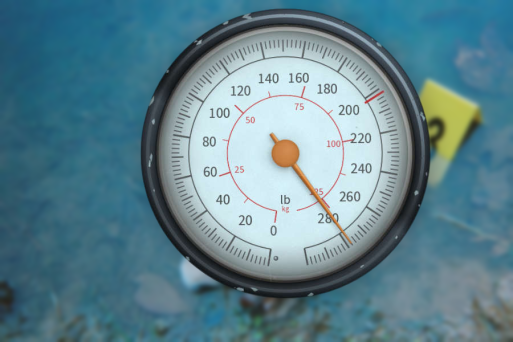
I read 278 lb
